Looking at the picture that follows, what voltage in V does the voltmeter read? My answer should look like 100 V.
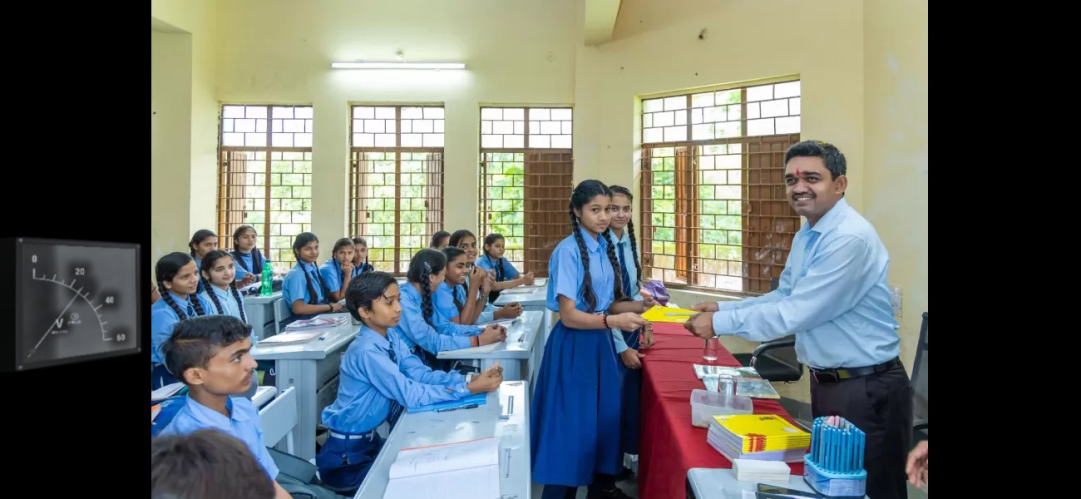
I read 25 V
